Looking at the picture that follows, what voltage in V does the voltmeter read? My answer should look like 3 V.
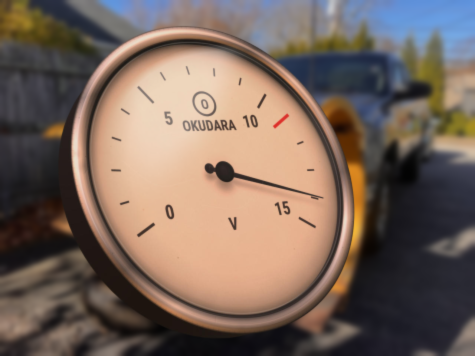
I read 14 V
